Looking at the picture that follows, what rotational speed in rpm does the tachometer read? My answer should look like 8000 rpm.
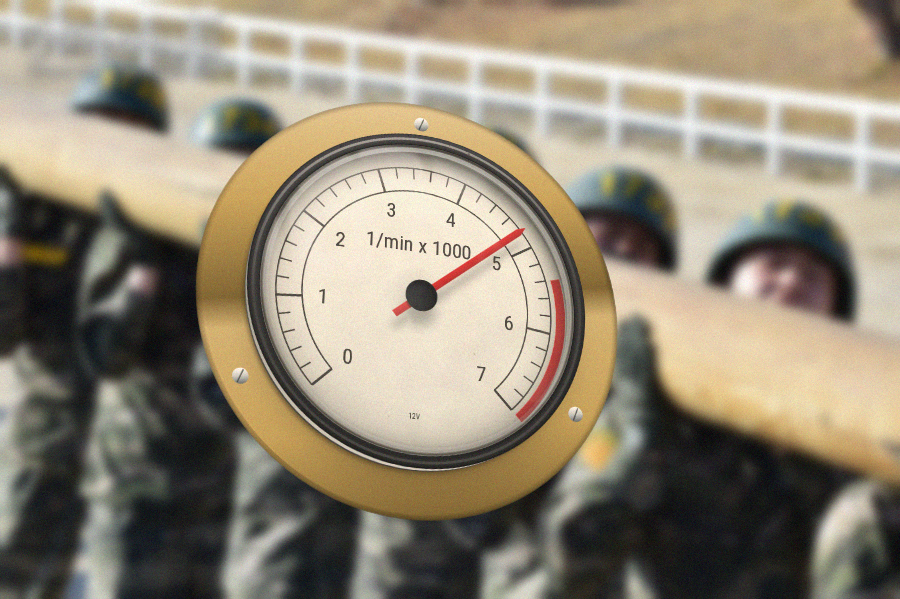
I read 4800 rpm
